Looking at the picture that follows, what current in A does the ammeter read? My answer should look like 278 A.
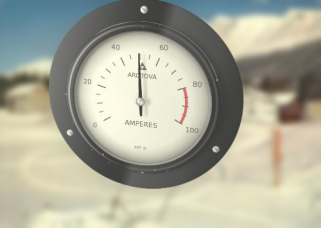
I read 50 A
